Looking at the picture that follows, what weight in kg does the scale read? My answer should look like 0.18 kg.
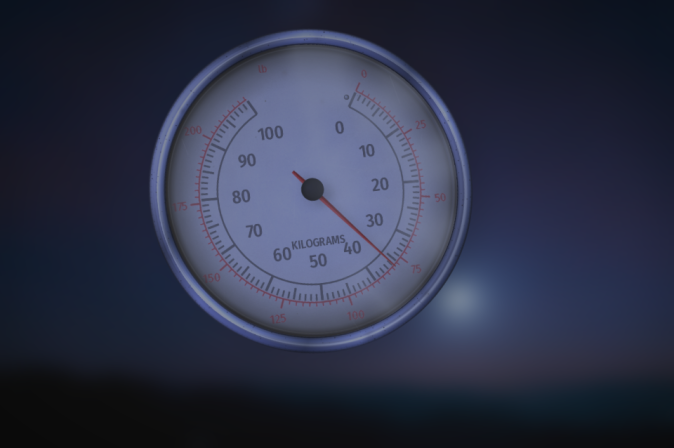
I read 36 kg
